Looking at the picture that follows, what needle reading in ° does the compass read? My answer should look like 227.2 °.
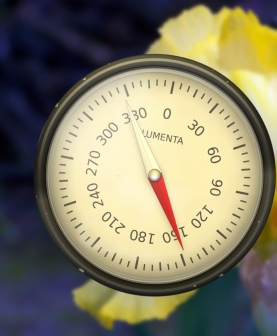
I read 147.5 °
